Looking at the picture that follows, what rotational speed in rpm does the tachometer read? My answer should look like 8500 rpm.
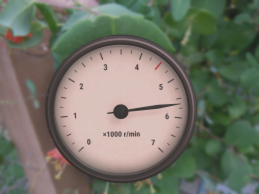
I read 5625 rpm
